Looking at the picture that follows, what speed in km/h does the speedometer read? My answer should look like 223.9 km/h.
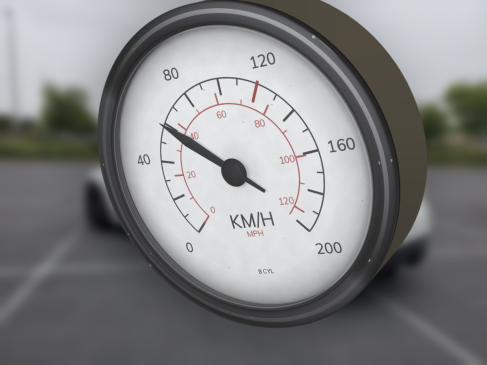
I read 60 km/h
